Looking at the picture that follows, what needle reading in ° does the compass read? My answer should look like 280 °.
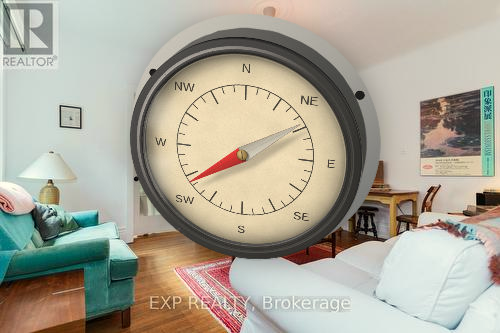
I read 235 °
